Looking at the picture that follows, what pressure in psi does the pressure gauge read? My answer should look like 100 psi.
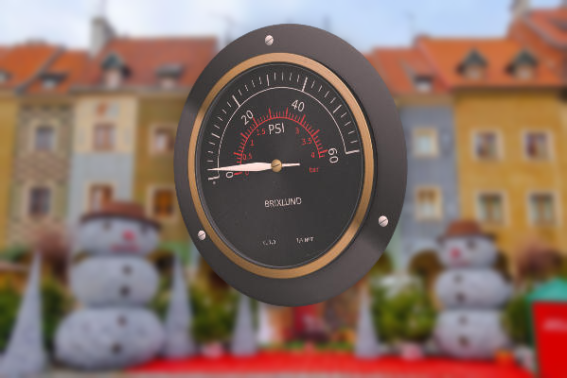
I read 2 psi
